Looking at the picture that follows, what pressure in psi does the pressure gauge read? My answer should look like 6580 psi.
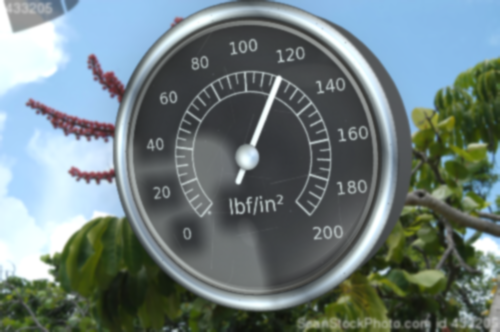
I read 120 psi
